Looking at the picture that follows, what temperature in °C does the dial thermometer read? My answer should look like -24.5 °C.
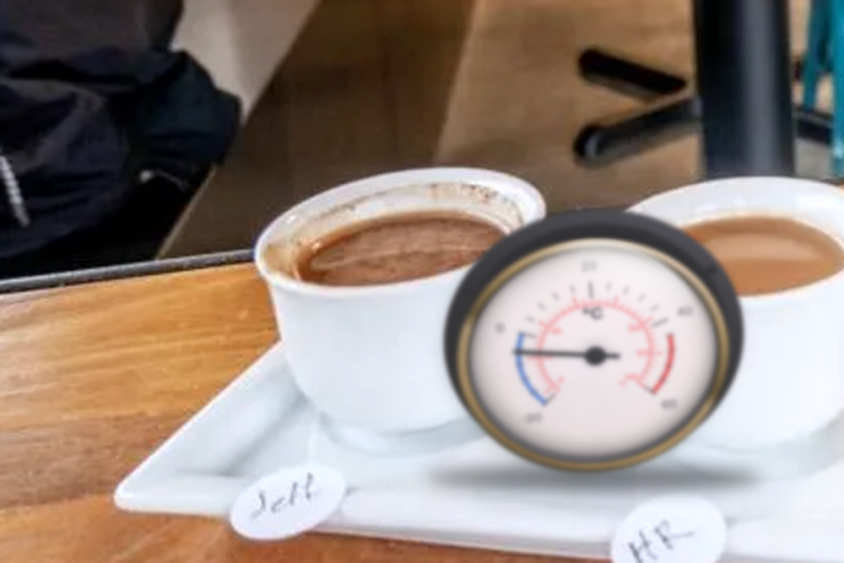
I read -4 °C
